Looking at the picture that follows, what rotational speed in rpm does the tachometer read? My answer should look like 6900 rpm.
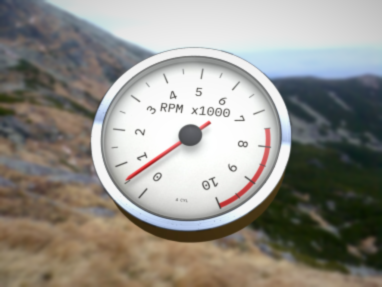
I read 500 rpm
